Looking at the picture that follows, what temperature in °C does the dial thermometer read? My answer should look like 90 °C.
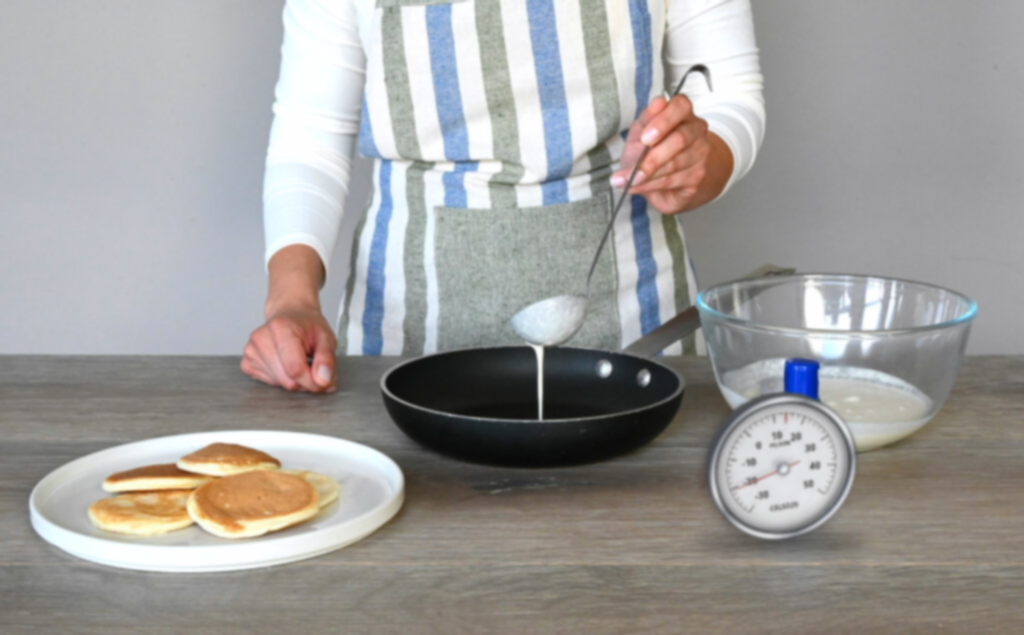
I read -20 °C
